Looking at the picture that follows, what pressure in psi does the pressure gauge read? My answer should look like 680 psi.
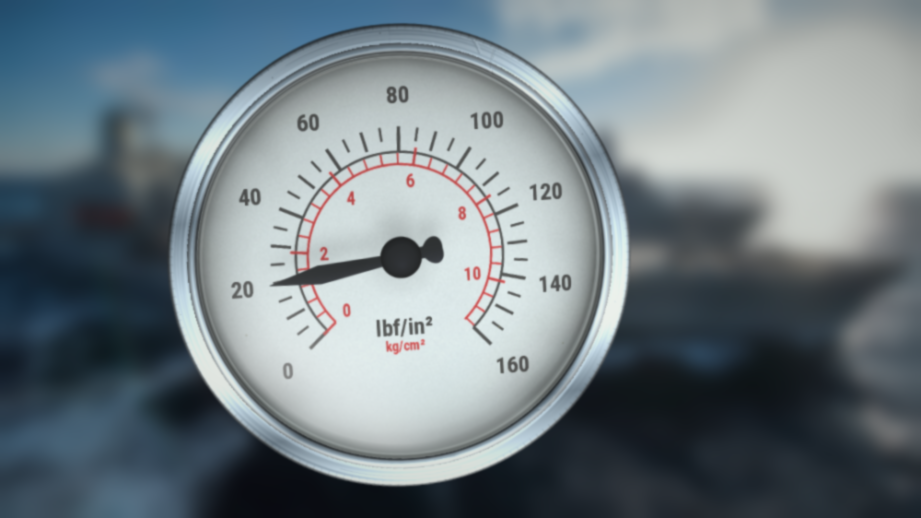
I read 20 psi
